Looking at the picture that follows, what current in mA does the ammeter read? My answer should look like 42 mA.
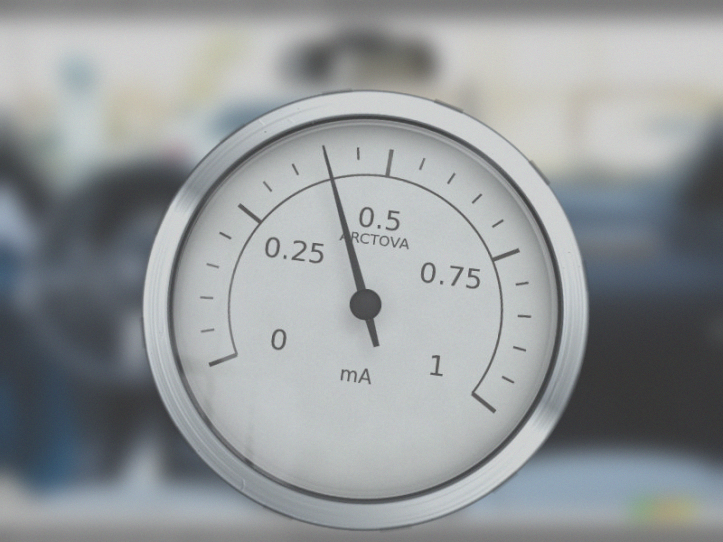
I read 0.4 mA
